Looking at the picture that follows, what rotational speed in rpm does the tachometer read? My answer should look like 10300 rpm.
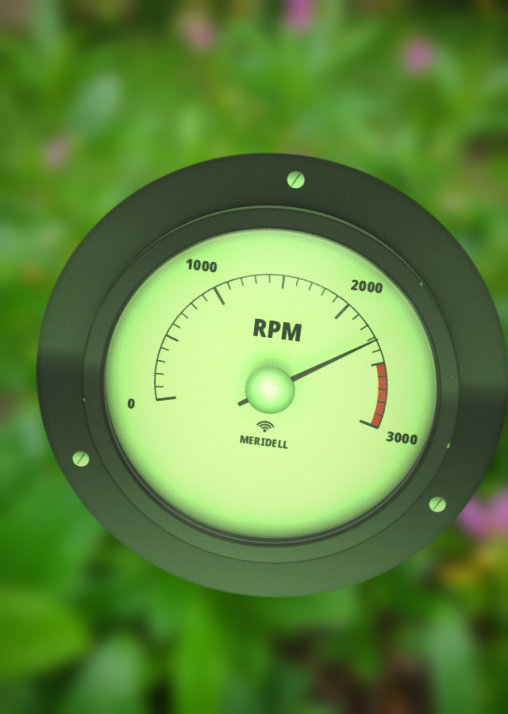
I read 2300 rpm
